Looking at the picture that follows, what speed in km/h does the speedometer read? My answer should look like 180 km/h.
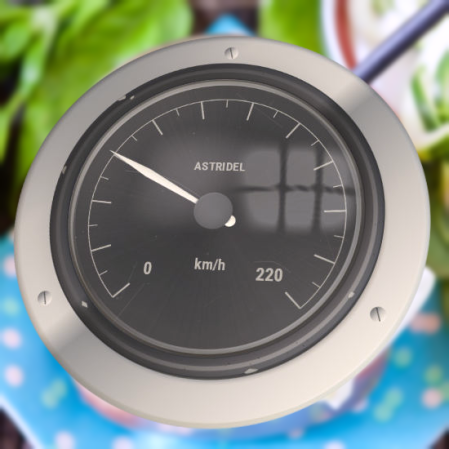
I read 60 km/h
